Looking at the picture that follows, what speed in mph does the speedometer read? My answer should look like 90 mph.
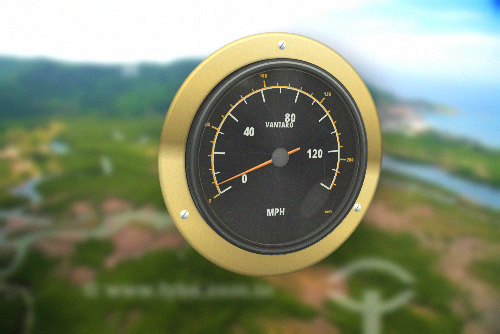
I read 5 mph
